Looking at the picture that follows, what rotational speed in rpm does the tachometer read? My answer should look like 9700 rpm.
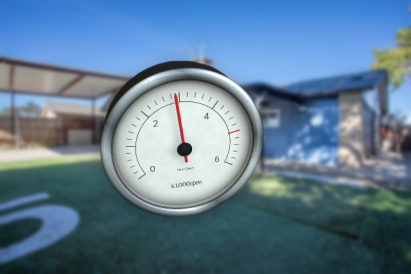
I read 2900 rpm
